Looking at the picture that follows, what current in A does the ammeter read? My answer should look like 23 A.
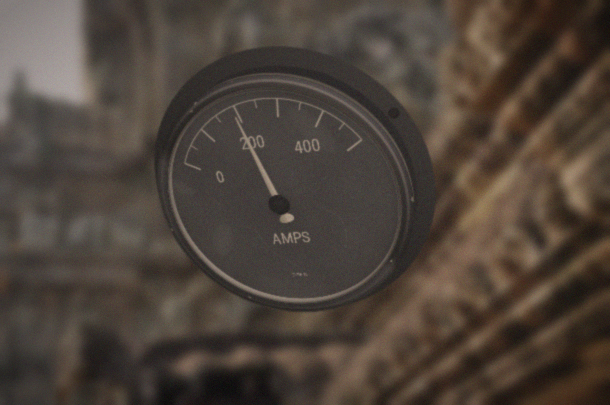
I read 200 A
